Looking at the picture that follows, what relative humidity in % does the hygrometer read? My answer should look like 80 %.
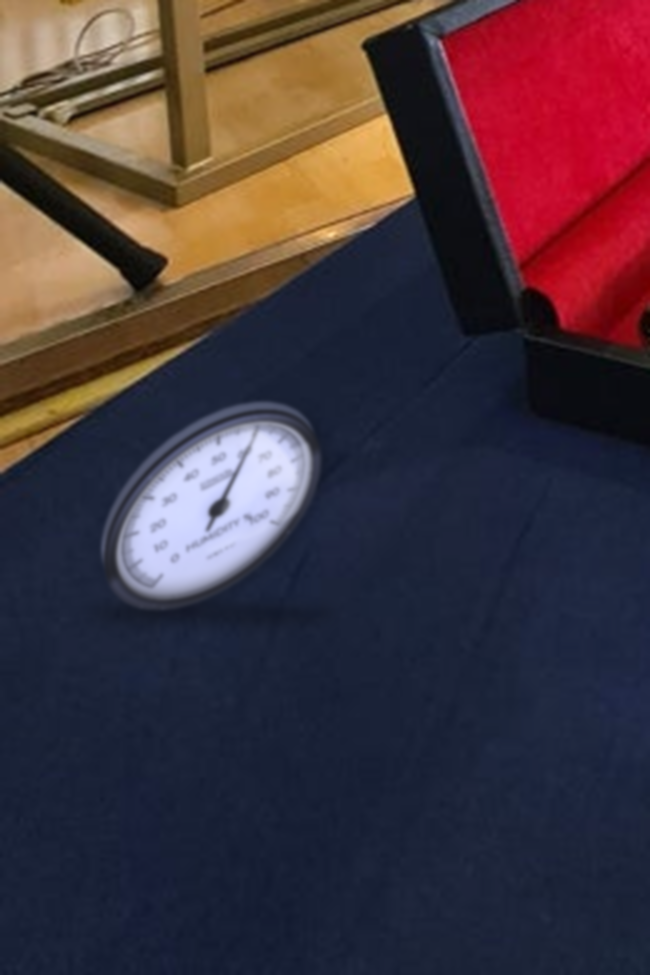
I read 60 %
